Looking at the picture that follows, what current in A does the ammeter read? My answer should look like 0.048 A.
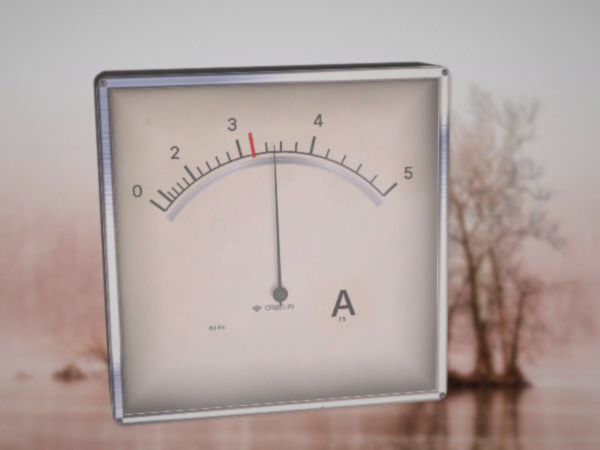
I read 3.5 A
